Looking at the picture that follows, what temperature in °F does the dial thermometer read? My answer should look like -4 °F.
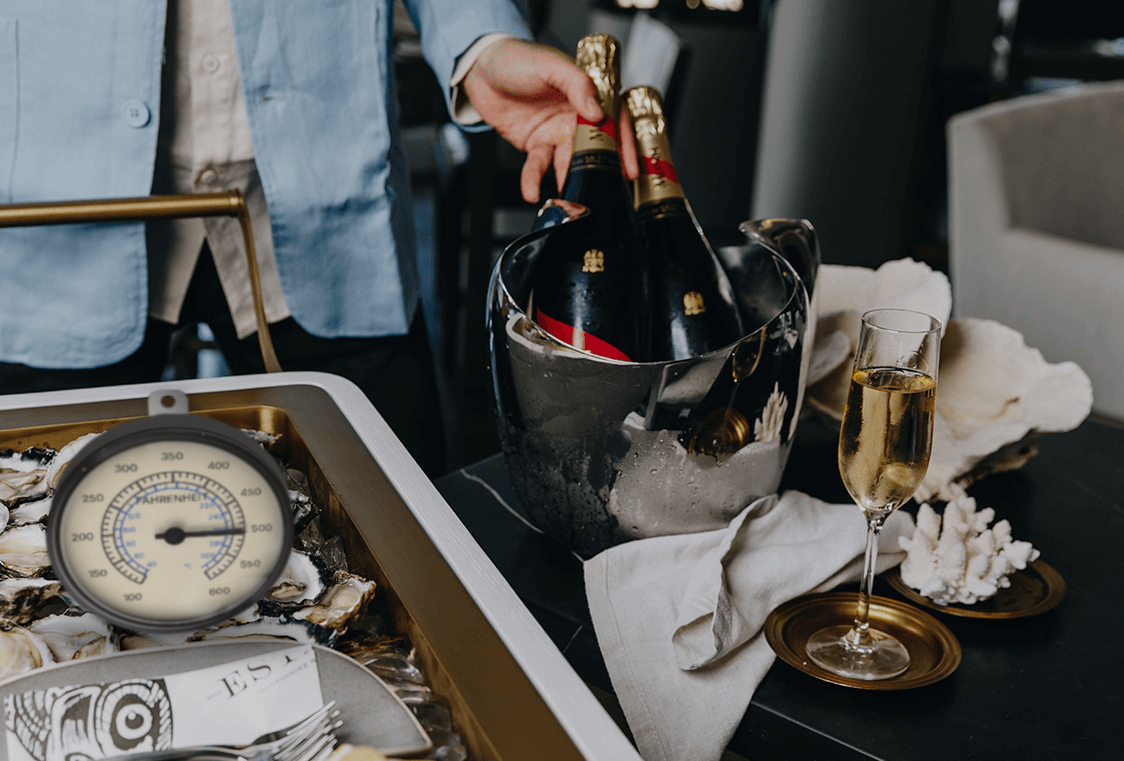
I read 500 °F
